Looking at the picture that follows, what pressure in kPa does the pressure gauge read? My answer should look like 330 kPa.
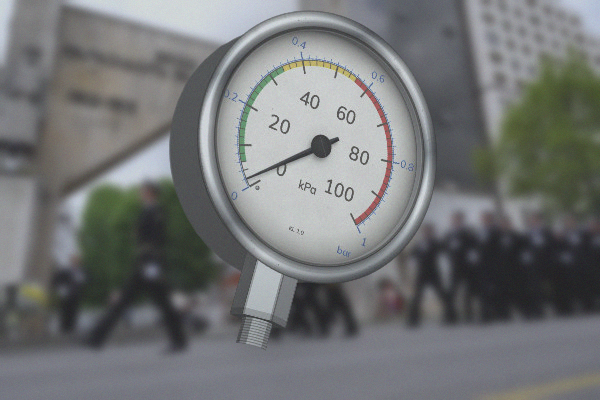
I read 2 kPa
